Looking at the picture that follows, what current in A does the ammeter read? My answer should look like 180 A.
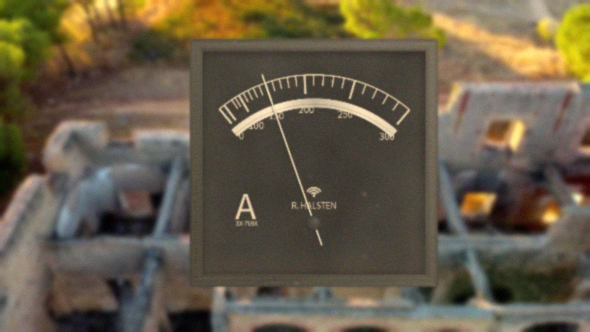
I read 150 A
